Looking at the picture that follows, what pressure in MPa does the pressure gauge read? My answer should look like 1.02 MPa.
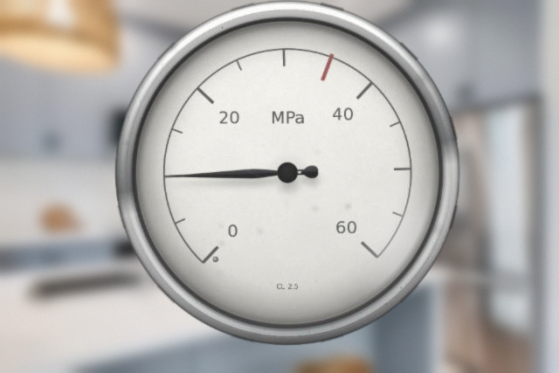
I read 10 MPa
